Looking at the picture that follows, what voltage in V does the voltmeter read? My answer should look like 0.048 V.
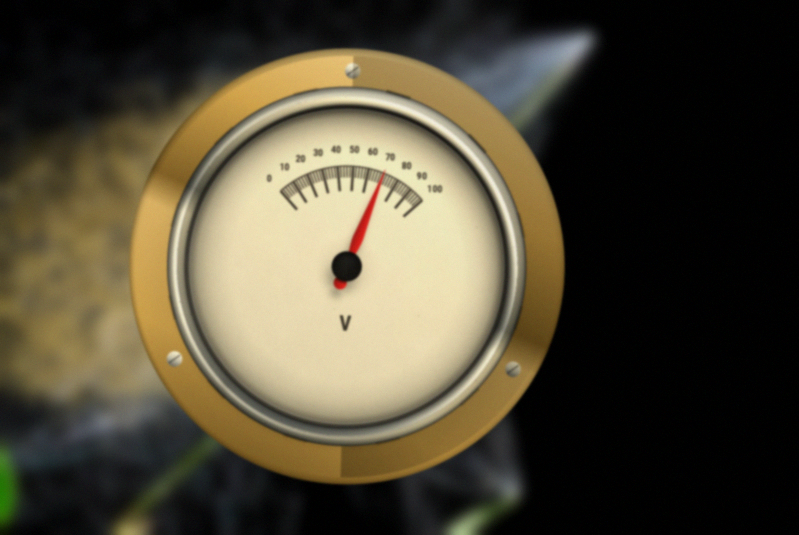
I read 70 V
